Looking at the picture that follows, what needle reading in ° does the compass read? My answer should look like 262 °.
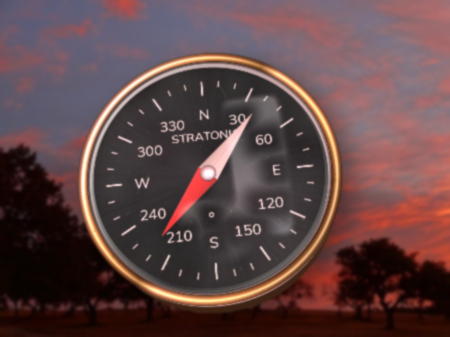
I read 220 °
